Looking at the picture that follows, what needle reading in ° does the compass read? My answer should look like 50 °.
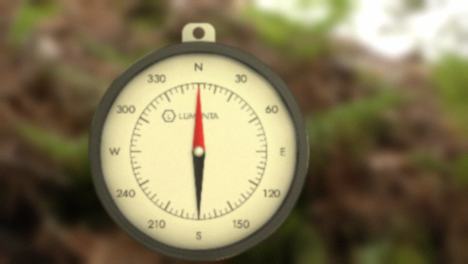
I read 0 °
